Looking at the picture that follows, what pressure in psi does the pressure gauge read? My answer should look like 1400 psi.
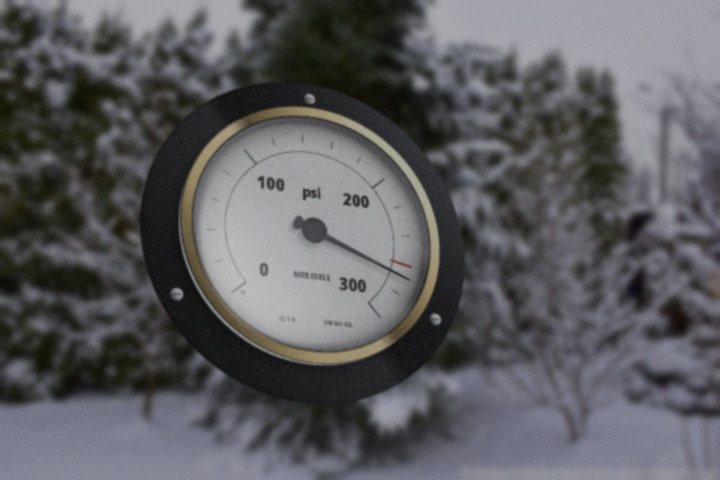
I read 270 psi
